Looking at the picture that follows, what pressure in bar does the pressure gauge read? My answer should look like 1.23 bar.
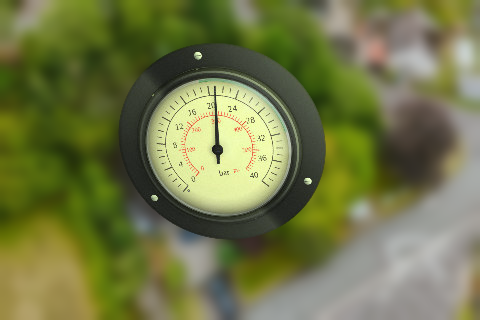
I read 21 bar
